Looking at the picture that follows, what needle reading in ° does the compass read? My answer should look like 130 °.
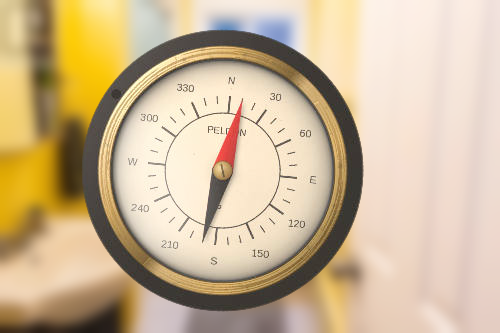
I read 10 °
